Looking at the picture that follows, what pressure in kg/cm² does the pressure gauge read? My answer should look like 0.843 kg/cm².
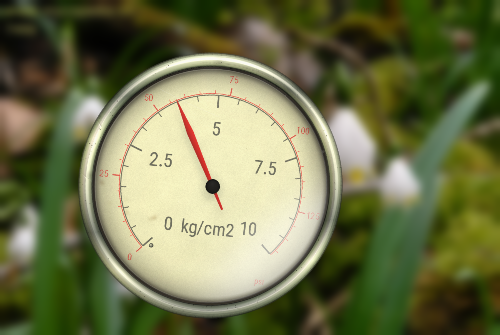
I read 4 kg/cm²
